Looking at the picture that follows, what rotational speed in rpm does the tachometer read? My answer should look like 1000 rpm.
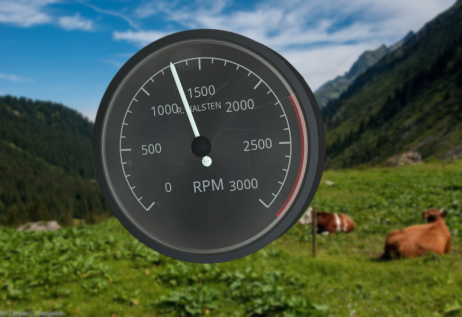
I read 1300 rpm
